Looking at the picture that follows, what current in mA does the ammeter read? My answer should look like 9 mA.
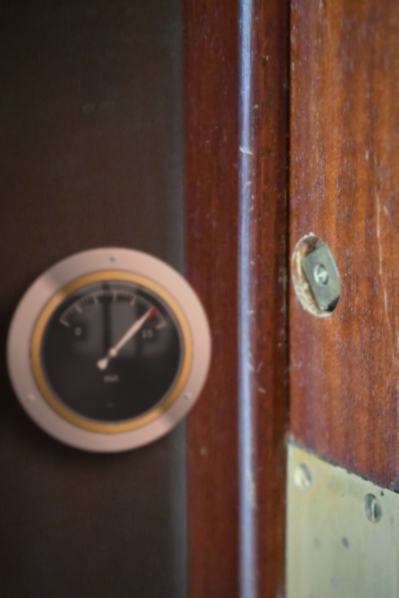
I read 12.5 mA
